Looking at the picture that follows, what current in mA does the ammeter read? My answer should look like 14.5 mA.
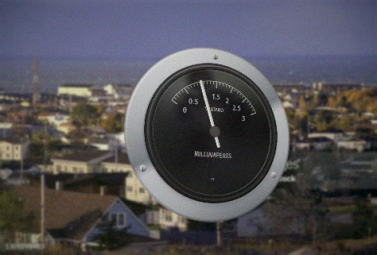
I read 1 mA
